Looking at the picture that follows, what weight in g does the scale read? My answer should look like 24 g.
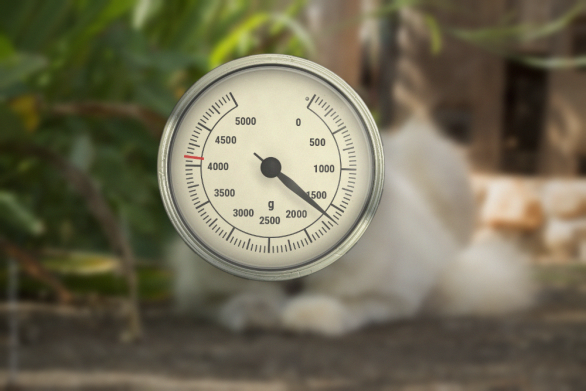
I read 1650 g
